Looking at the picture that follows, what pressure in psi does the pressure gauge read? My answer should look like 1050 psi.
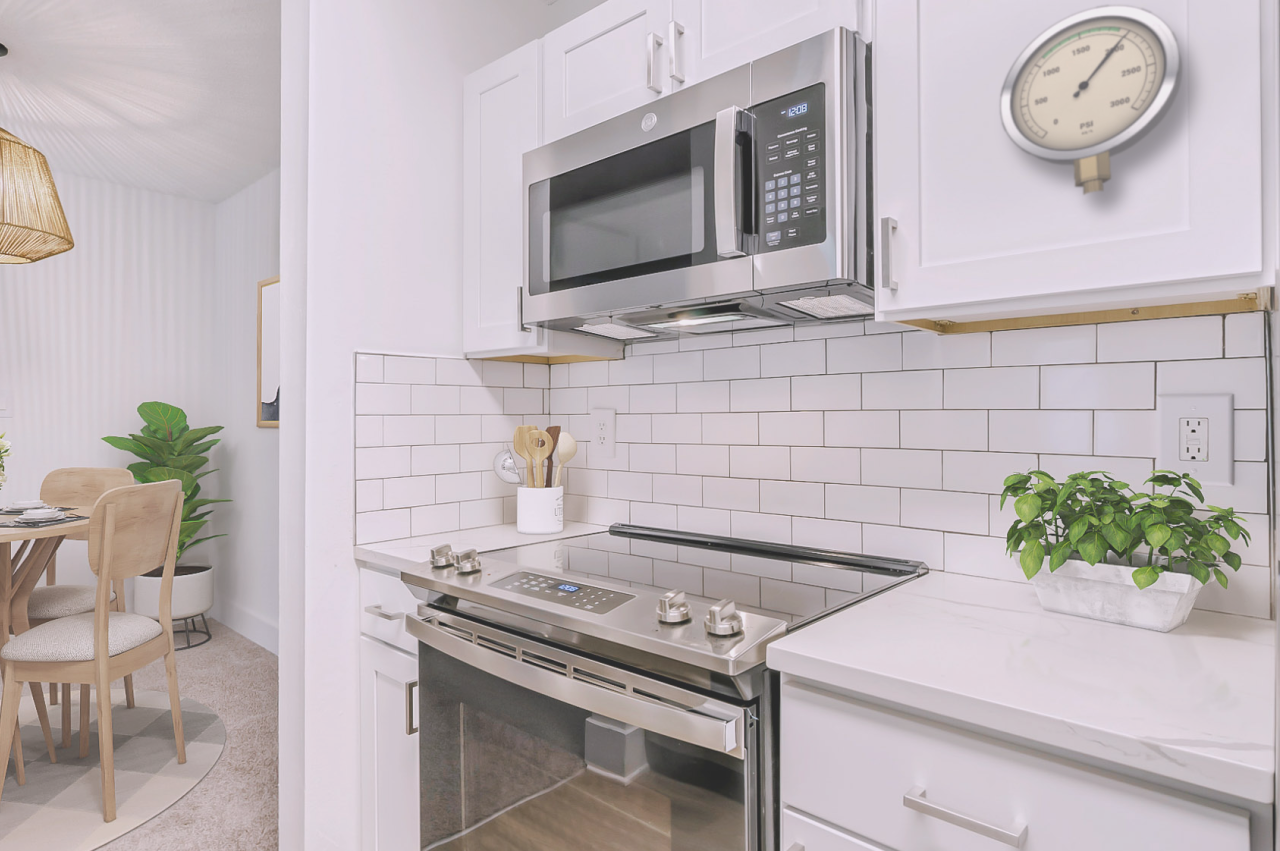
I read 2000 psi
